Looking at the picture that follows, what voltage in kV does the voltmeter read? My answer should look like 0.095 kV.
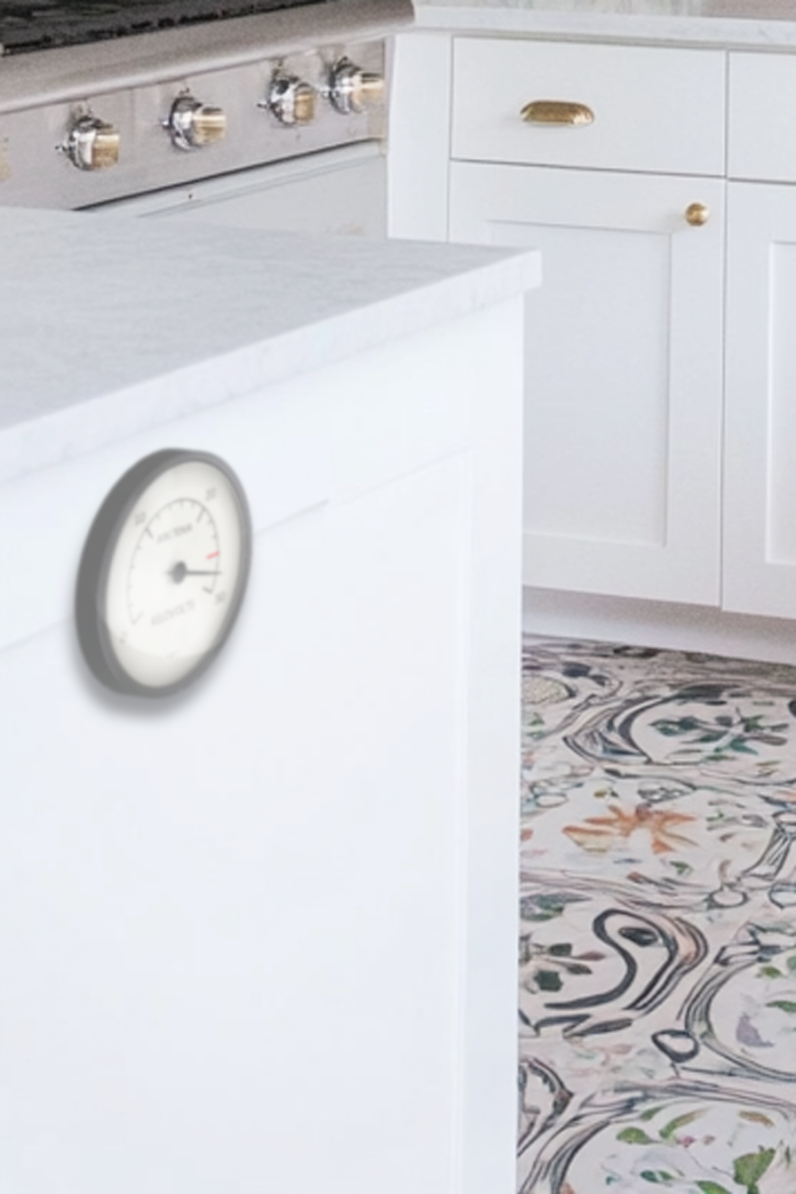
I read 28 kV
